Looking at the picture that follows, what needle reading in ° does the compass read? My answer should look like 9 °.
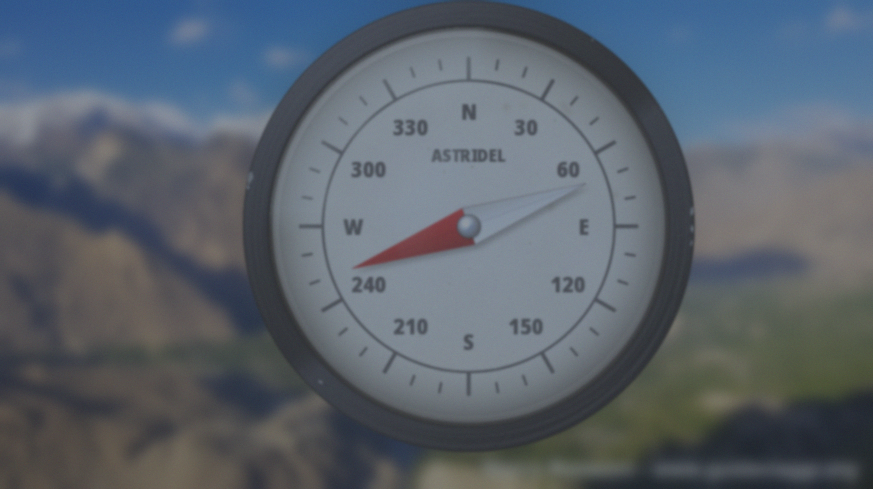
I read 250 °
